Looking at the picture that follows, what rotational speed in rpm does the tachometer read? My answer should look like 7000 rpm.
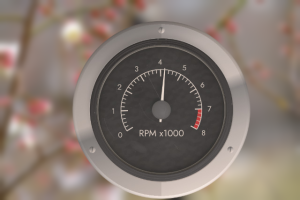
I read 4200 rpm
